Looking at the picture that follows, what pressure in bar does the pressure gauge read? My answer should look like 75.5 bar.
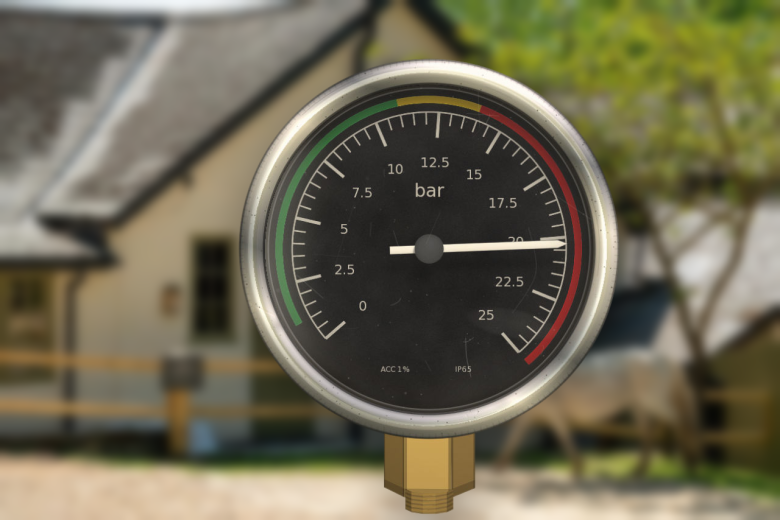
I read 20.25 bar
